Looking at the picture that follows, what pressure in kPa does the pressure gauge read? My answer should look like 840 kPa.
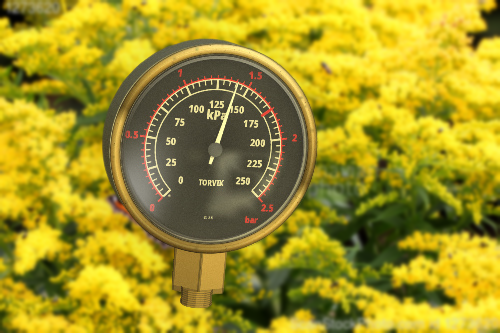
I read 140 kPa
